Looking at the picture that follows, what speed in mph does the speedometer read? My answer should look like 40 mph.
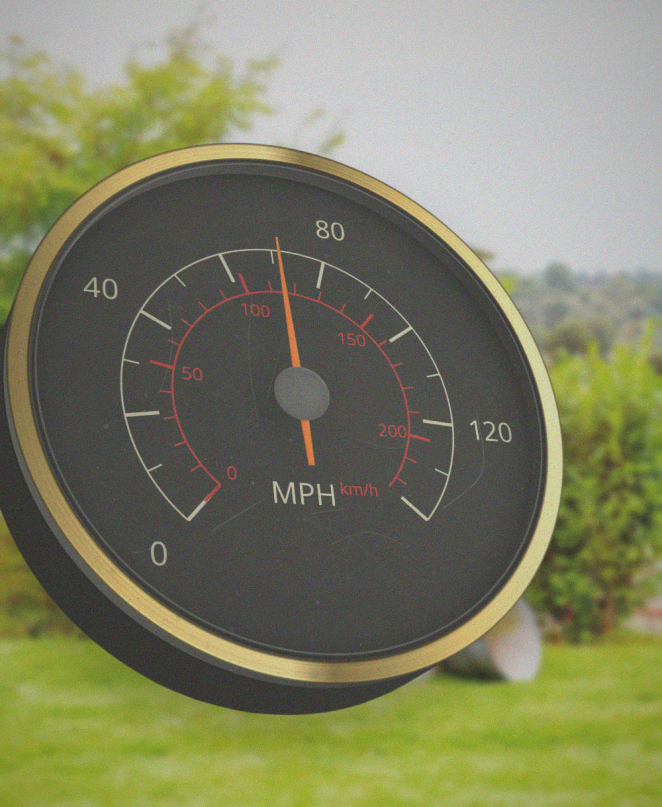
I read 70 mph
